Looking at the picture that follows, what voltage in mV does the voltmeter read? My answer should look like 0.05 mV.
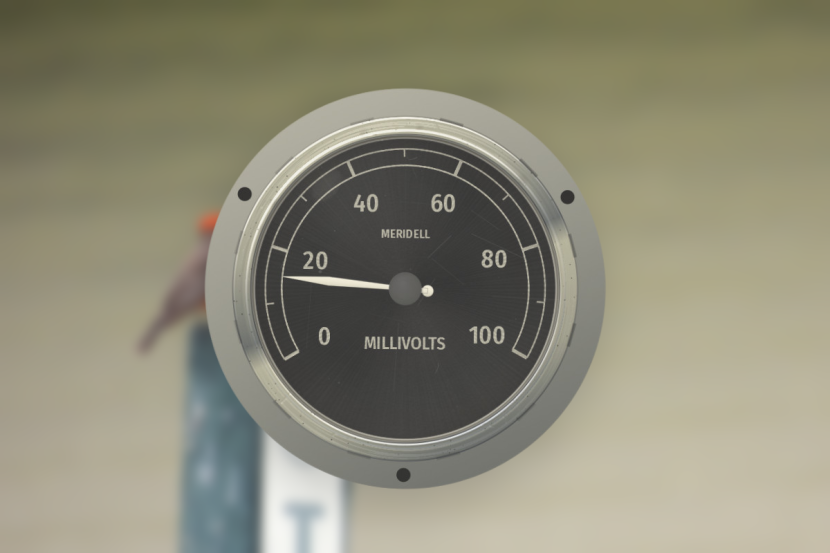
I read 15 mV
